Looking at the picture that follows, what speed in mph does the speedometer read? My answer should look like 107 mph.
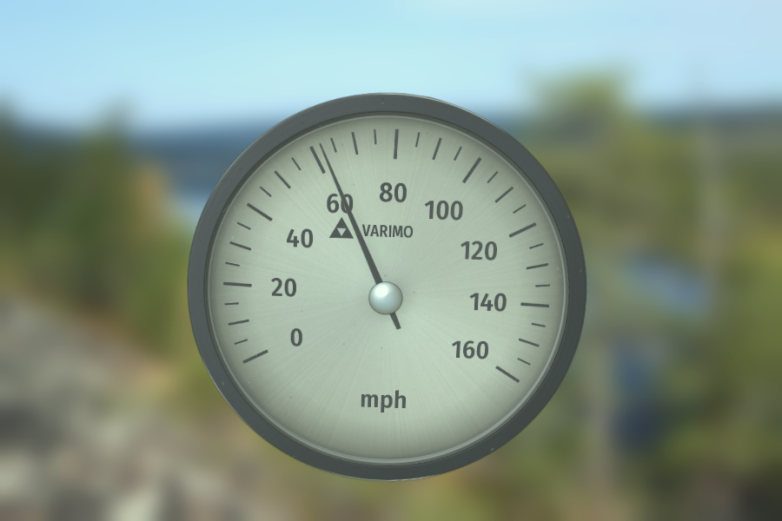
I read 62.5 mph
